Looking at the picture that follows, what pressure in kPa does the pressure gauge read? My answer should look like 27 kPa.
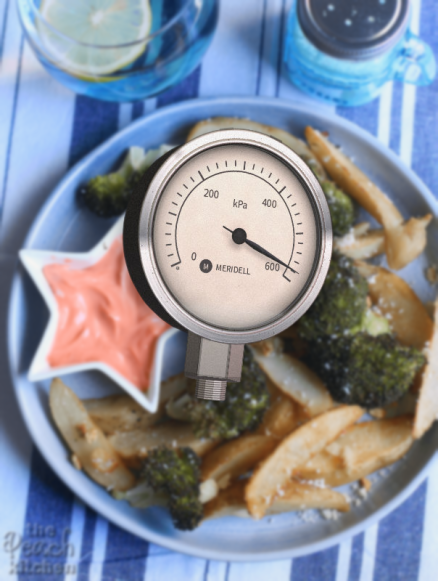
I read 580 kPa
